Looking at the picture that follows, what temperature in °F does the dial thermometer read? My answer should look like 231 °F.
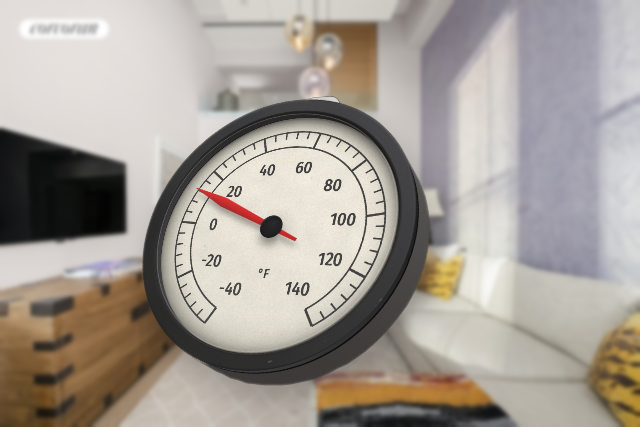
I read 12 °F
